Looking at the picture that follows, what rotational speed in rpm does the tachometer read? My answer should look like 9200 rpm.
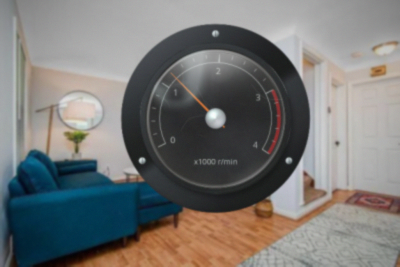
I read 1200 rpm
